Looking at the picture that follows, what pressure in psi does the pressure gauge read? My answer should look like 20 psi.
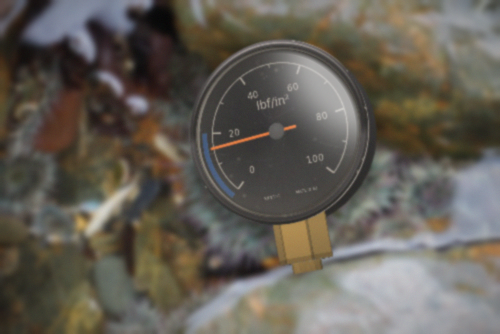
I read 15 psi
